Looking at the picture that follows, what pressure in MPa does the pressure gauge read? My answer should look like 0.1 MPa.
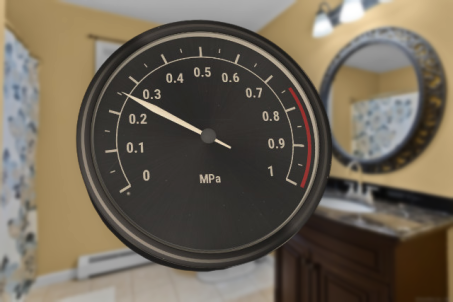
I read 0.25 MPa
